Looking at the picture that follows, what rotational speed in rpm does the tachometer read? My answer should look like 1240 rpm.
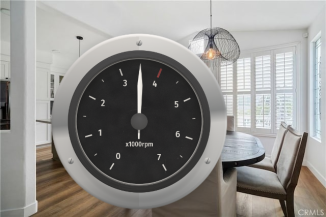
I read 3500 rpm
